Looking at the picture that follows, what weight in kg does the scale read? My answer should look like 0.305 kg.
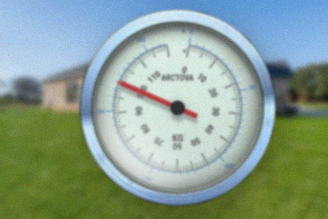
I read 100 kg
